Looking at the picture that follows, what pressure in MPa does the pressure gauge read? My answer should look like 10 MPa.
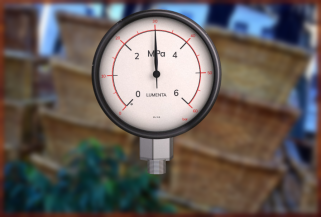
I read 3 MPa
